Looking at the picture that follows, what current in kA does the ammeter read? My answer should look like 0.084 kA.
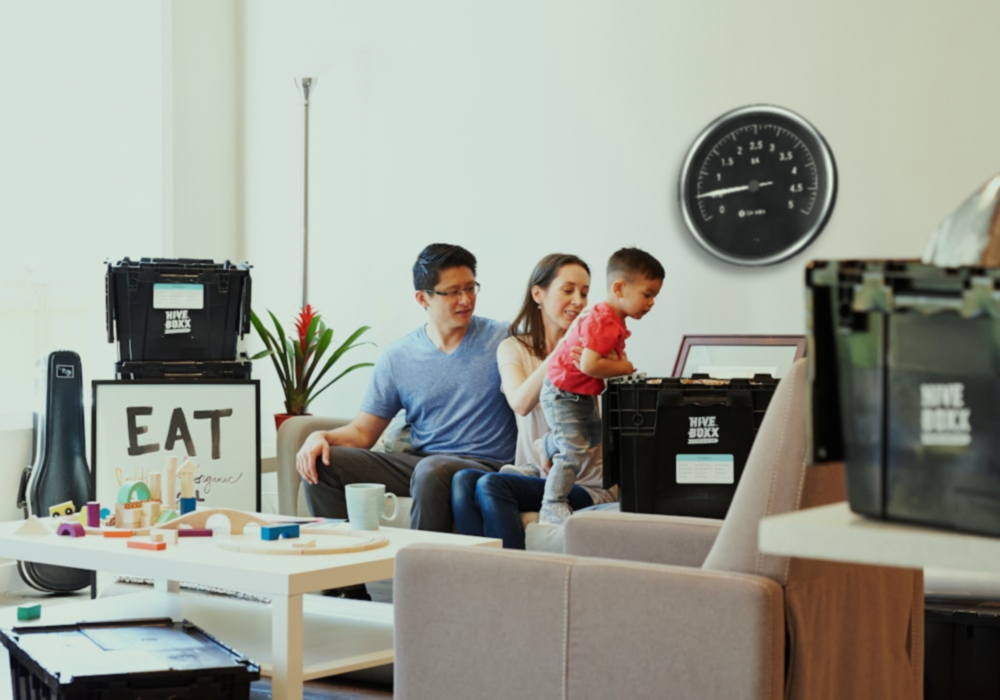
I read 0.5 kA
